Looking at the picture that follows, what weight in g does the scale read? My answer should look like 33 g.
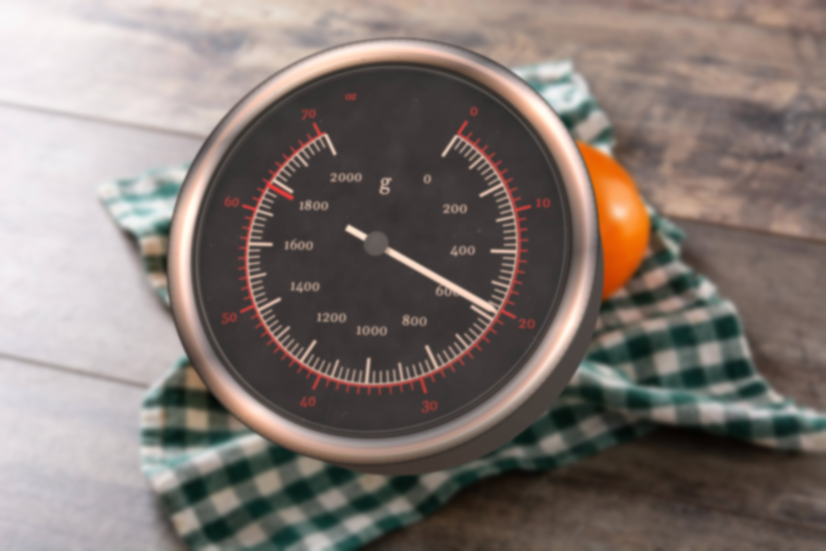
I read 580 g
